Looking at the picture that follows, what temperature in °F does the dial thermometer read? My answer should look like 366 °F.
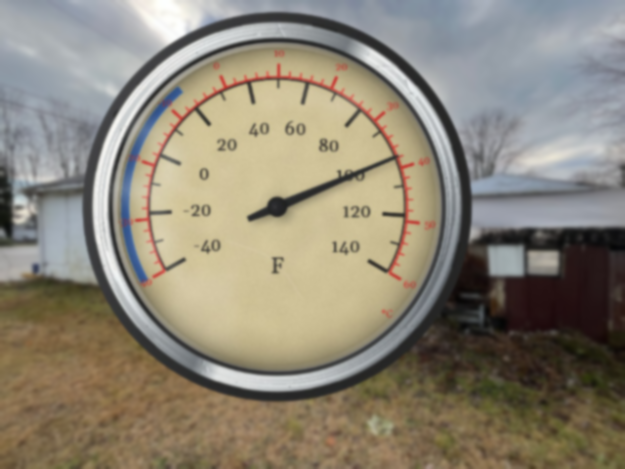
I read 100 °F
